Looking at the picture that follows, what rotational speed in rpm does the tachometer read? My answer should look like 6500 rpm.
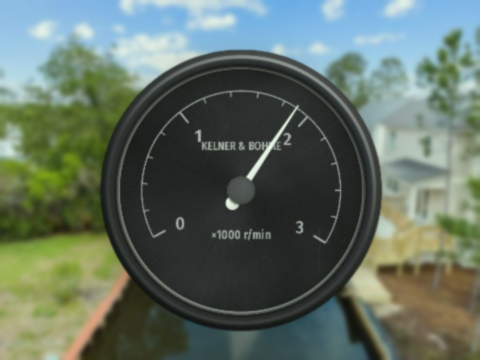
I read 1900 rpm
